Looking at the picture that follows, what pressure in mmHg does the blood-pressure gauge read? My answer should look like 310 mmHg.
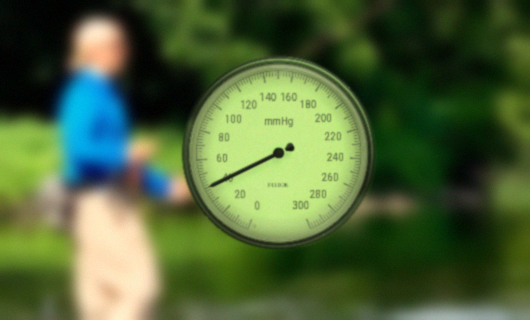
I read 40 mmHg
